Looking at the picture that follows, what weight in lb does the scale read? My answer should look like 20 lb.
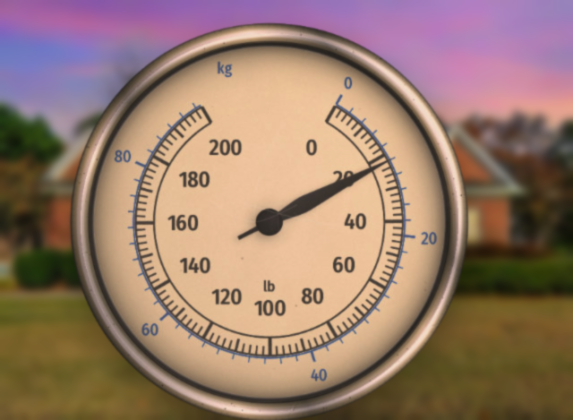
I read 22 lb
